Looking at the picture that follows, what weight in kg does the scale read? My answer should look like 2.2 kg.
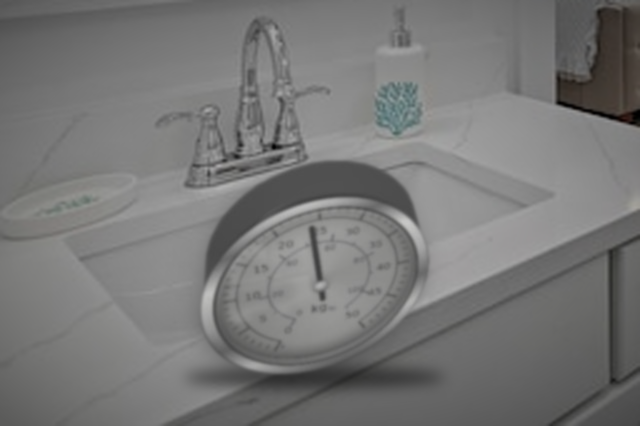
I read 24 kg
